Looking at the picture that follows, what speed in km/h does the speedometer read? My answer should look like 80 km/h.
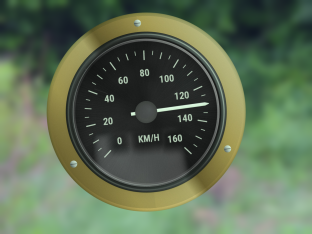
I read 130 km/h
